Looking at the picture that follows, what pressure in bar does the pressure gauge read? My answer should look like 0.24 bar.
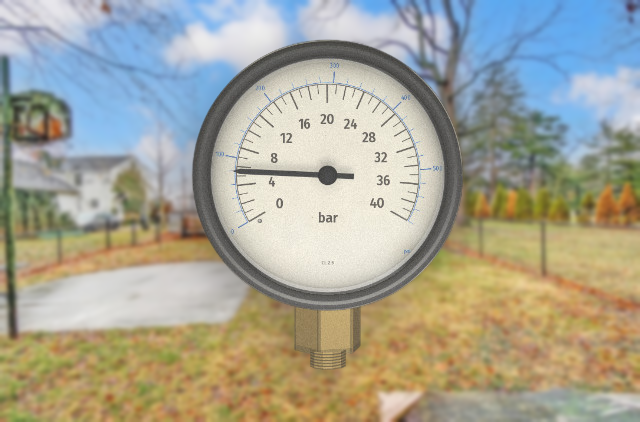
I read 5.5 bar
